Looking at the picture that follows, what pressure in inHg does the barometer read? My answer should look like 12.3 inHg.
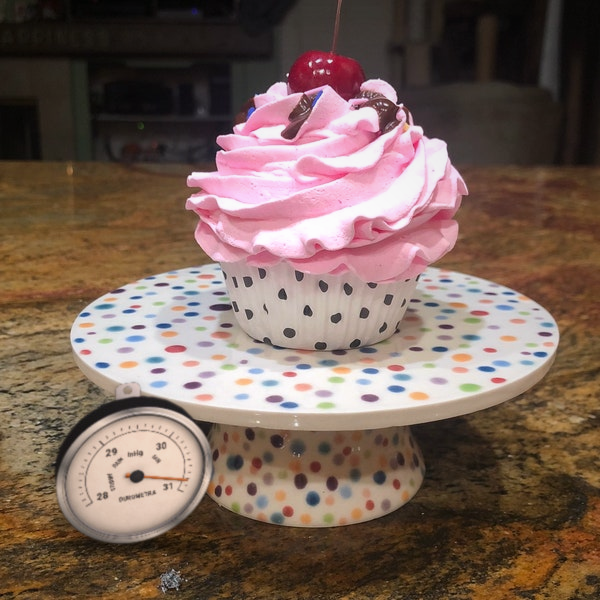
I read 30.8 inHg
